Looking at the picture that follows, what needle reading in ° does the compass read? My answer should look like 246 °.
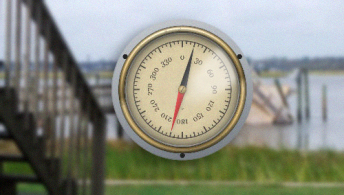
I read 195 °
